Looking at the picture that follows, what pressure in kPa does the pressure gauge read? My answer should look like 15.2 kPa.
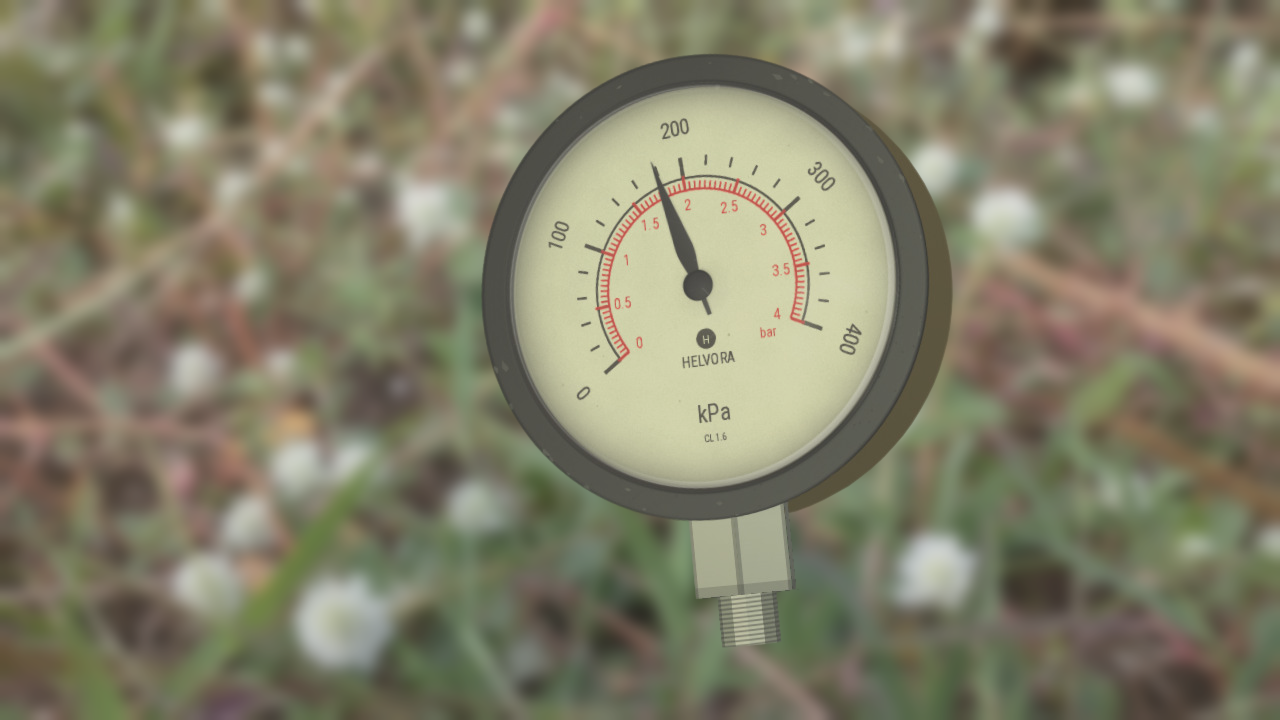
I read 180 kPa
